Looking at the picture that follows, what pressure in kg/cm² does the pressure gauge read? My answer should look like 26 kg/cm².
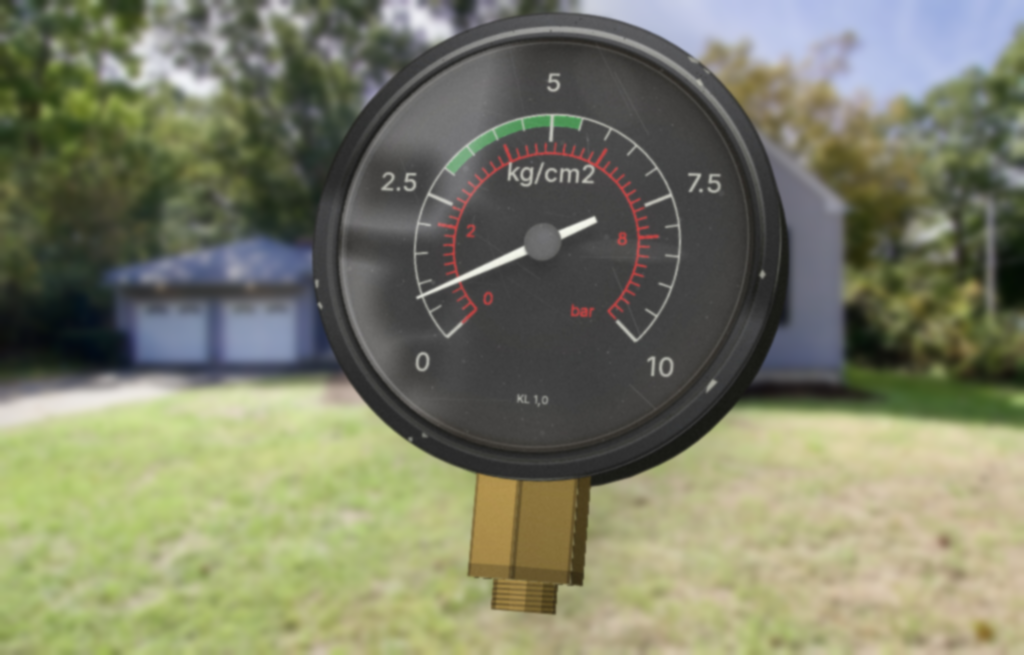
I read 0.75 kg/cm²
